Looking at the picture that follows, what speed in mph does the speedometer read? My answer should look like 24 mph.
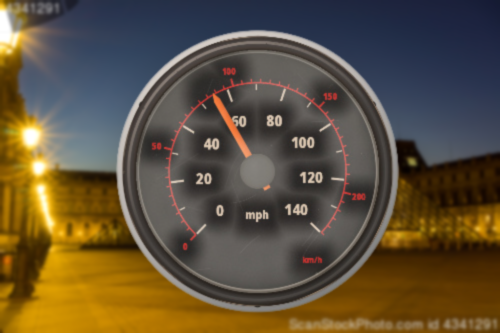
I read 55 mph
